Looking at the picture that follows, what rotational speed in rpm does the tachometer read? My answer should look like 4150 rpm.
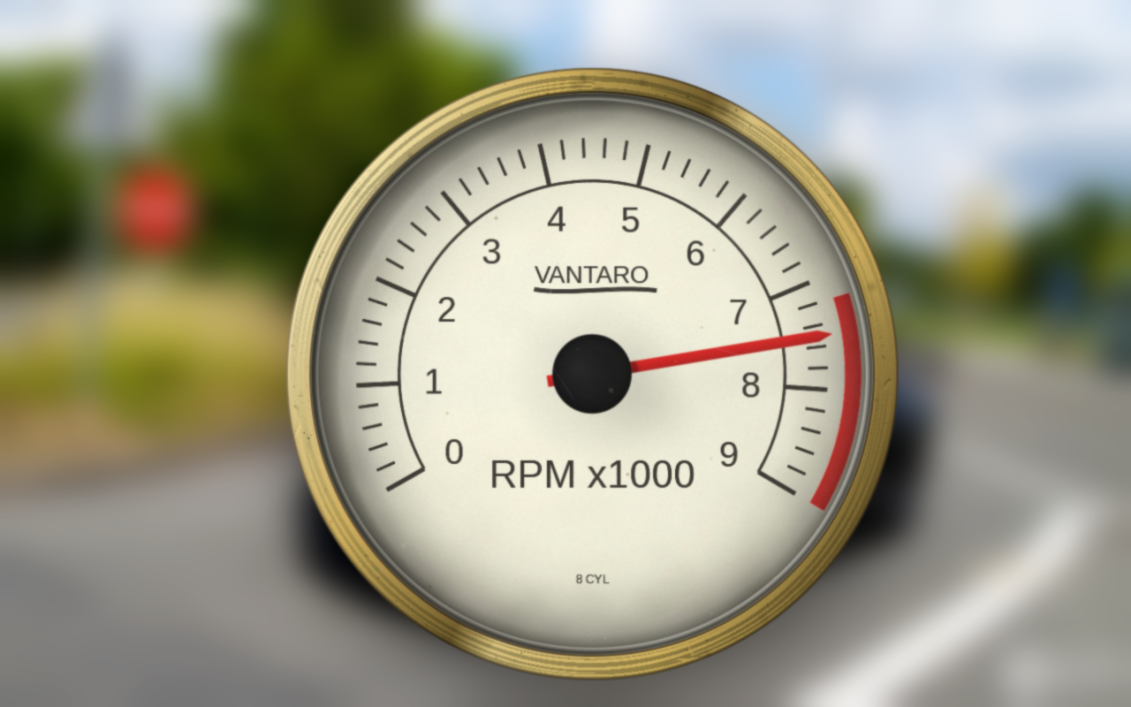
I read 7500 rpm
